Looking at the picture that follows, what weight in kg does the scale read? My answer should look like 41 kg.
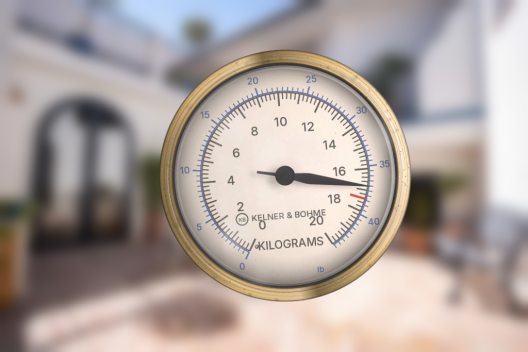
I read 16.8 kg
